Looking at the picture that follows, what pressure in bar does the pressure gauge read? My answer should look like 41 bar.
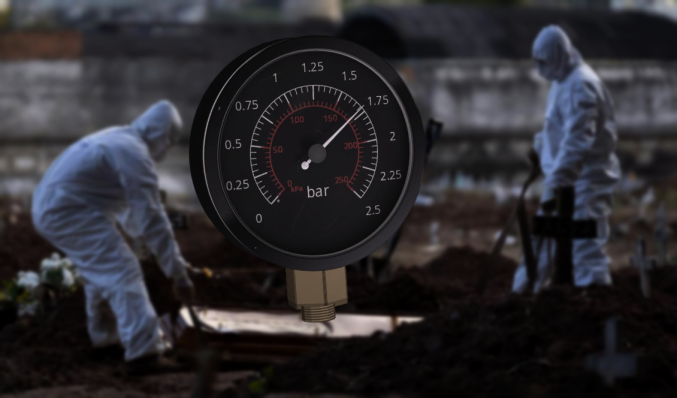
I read 1.7 bar
